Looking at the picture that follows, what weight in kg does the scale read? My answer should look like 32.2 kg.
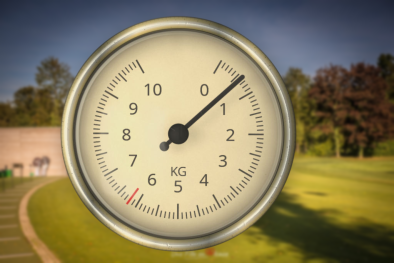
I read 0.6 kg
